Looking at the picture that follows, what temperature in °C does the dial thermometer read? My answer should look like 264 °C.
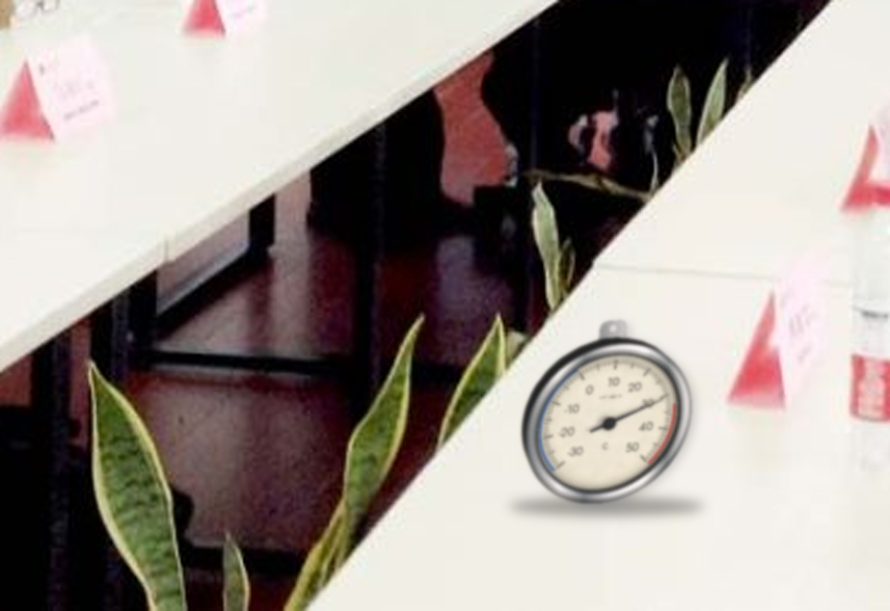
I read 30 °C
